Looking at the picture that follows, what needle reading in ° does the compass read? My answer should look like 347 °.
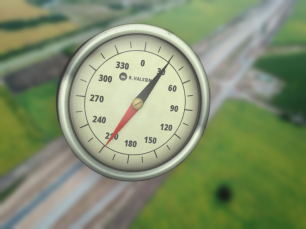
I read 210 °
